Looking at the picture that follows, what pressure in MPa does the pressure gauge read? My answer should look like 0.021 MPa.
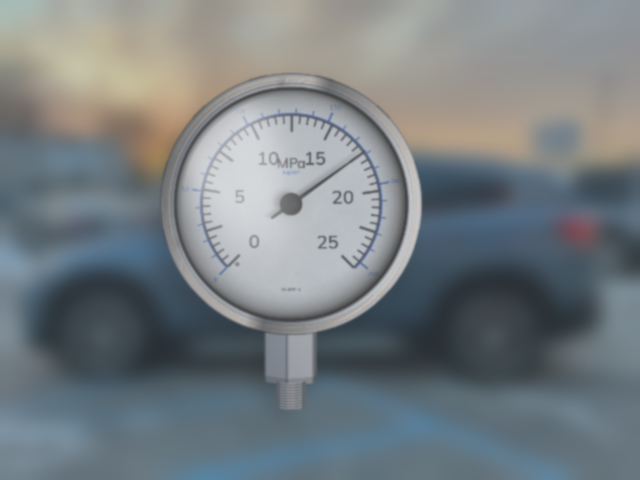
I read 17.5 MPa
